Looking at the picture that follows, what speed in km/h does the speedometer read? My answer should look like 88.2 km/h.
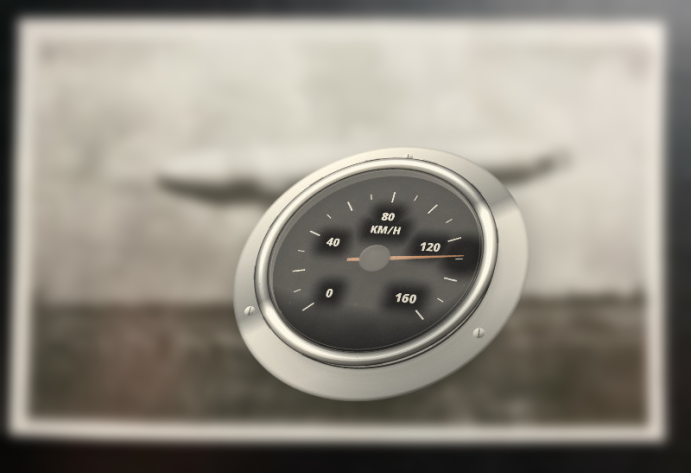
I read 130 km/h
